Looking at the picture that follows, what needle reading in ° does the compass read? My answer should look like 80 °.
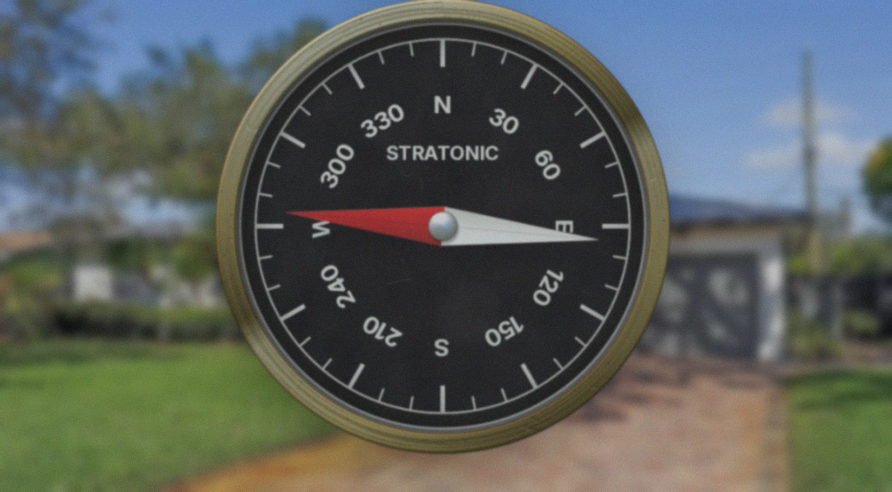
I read 275 °
